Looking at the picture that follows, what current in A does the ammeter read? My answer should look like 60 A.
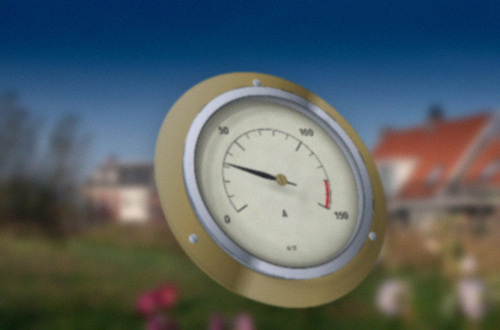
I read 30 A
